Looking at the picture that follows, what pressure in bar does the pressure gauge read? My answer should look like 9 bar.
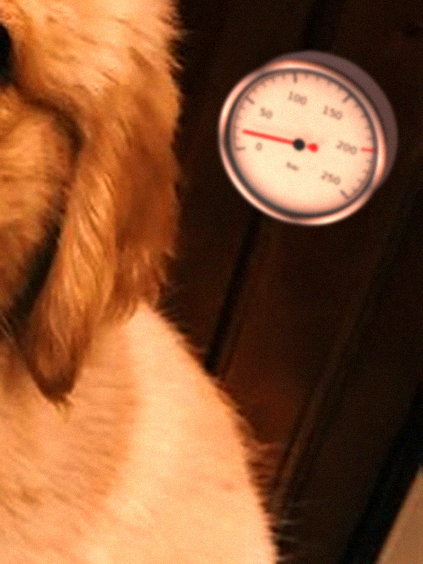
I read 20 bar
